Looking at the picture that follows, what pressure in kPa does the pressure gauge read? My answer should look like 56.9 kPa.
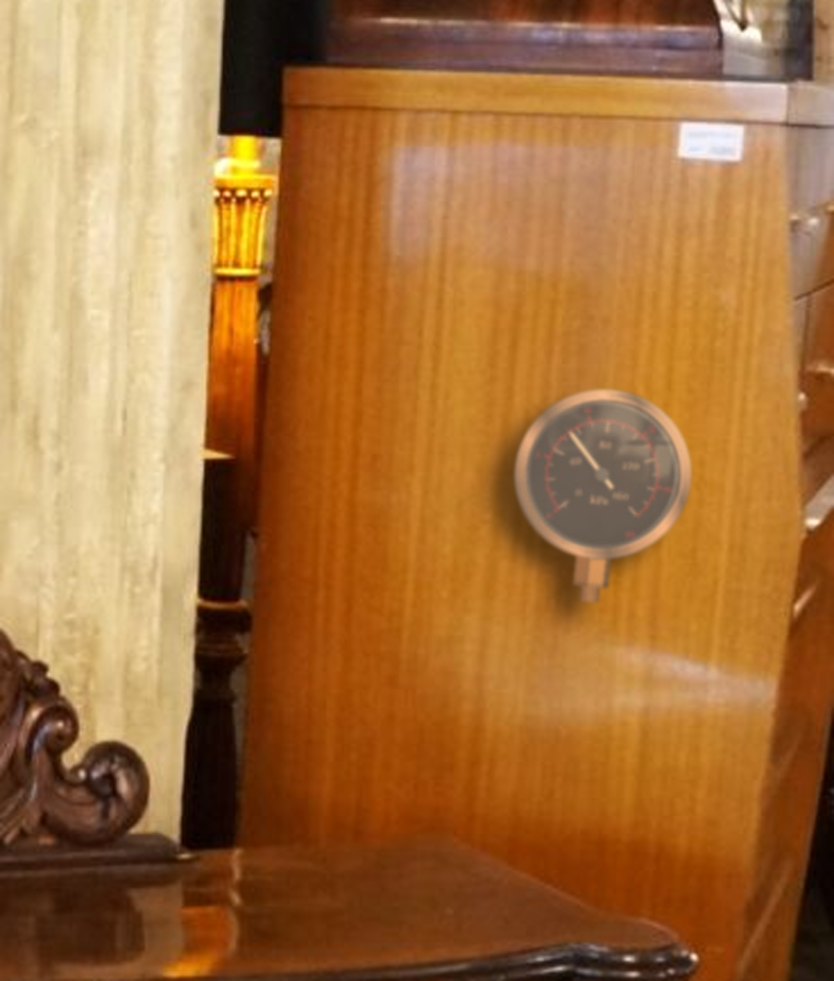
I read 55 kPa
